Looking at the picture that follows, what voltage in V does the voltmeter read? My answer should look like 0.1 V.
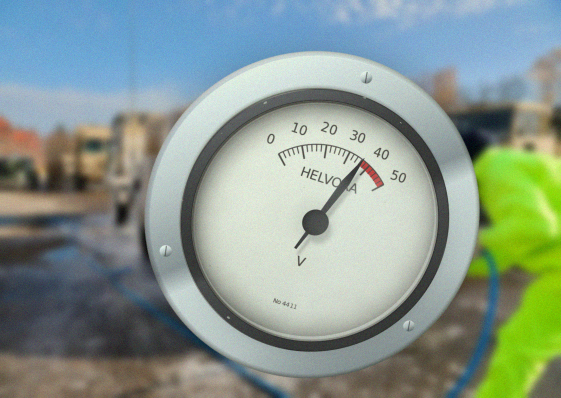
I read 36 V
